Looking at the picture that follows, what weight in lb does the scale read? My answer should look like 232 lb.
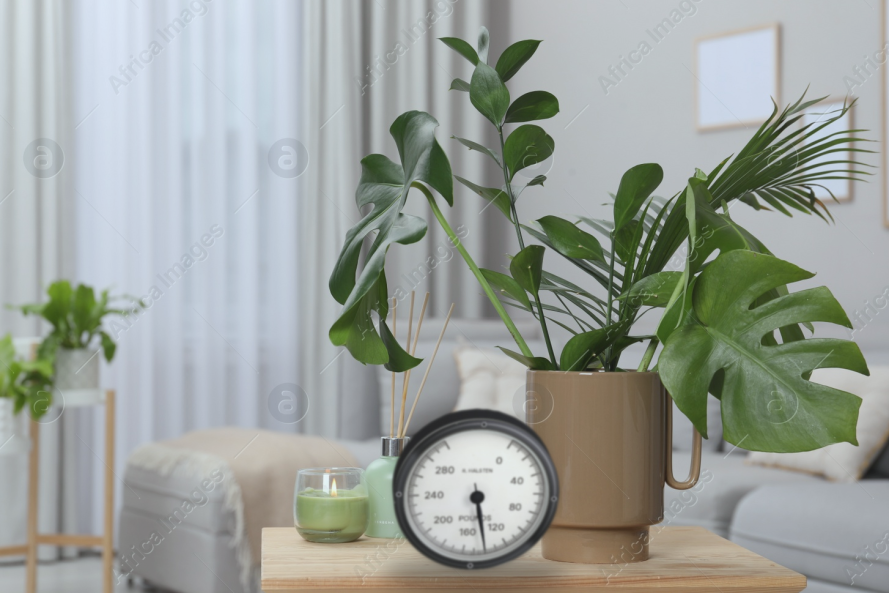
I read 140 lb
